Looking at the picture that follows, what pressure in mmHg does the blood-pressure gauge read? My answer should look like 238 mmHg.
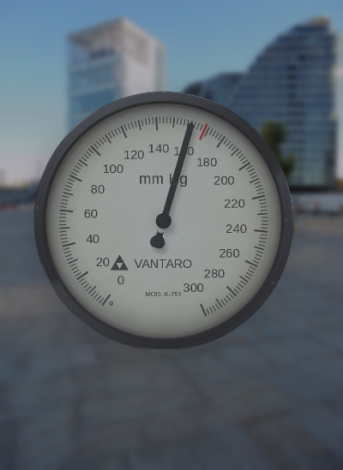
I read 160 mmHg
